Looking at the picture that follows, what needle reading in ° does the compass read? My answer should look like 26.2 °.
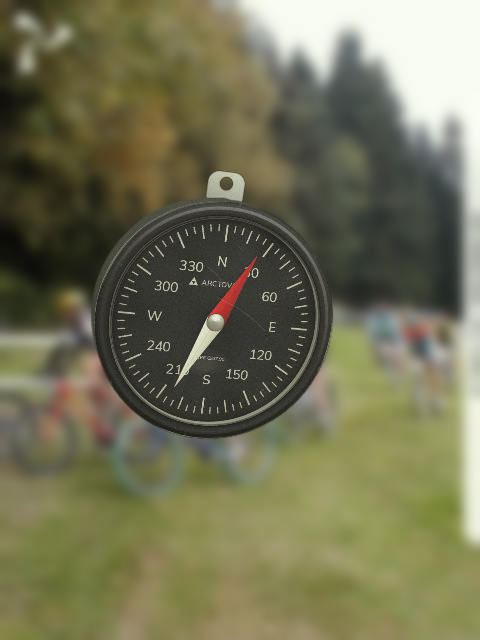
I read 25 °
